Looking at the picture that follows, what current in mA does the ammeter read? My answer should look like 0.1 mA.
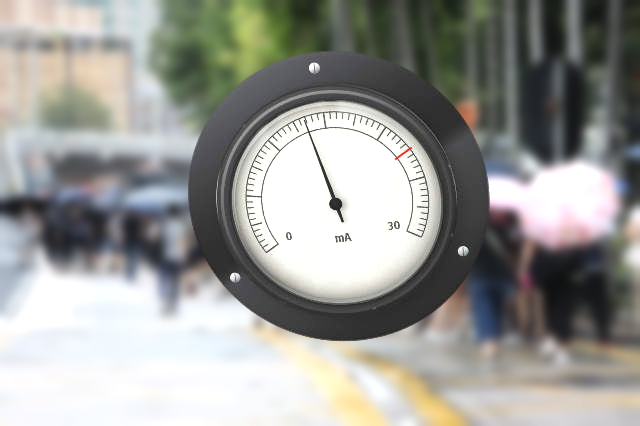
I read 13.5 mA
